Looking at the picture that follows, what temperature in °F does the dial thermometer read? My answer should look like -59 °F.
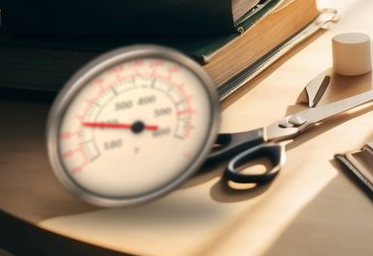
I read 200 °F
